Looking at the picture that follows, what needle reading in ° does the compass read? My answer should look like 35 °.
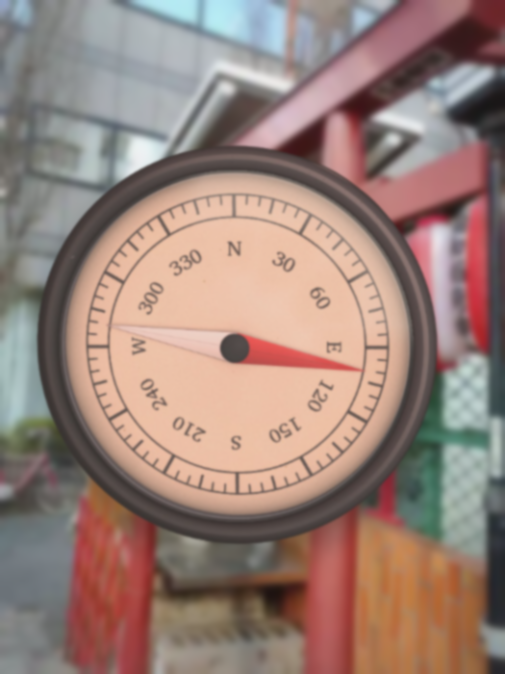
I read 100 °
